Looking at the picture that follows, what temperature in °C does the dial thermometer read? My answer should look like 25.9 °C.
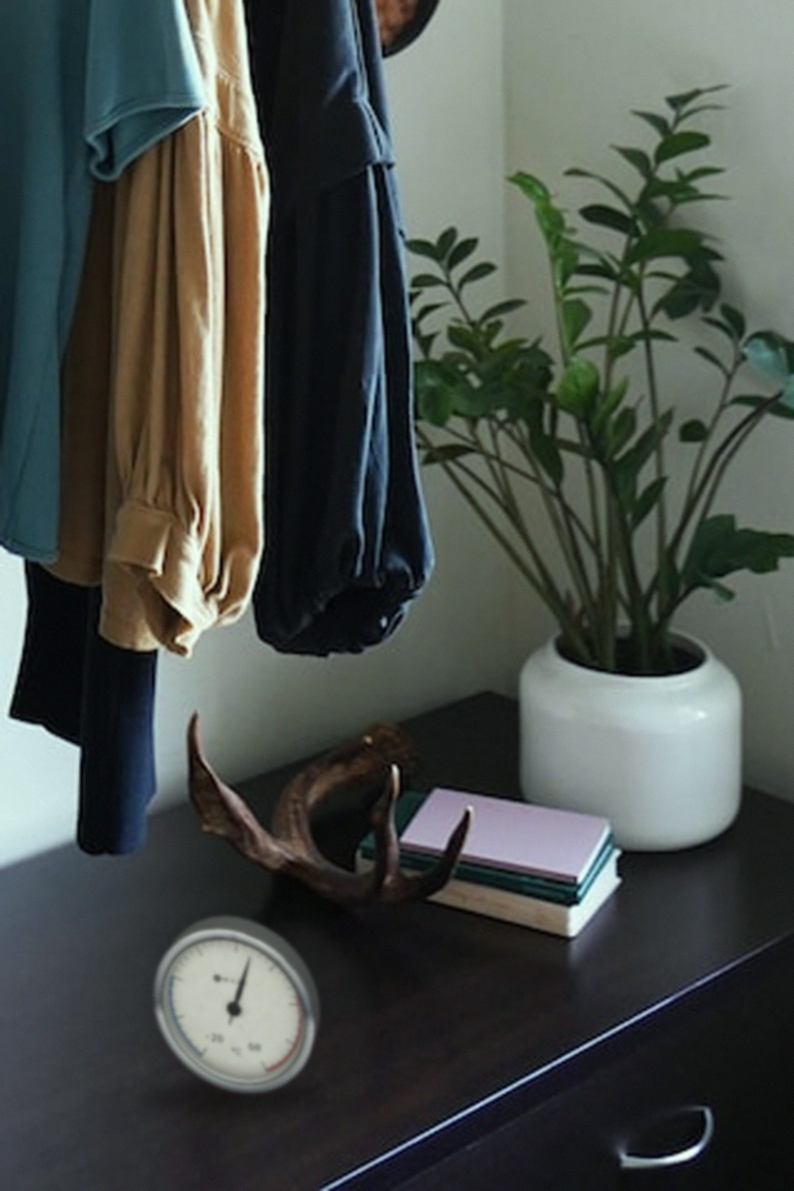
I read 24 °C
